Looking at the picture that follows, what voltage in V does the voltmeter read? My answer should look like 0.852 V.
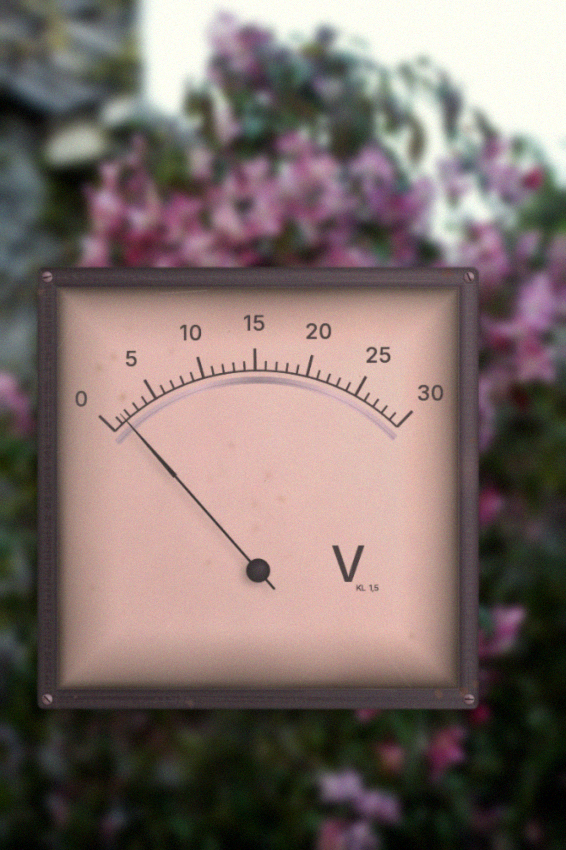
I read 1.5 V
